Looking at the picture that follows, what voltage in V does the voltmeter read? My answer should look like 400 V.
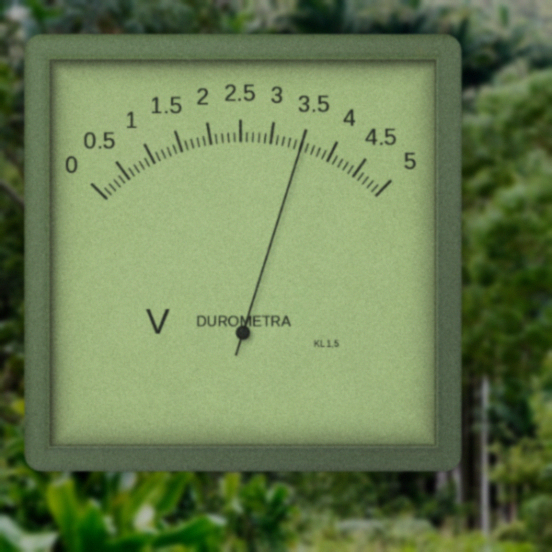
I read 3.5 V
